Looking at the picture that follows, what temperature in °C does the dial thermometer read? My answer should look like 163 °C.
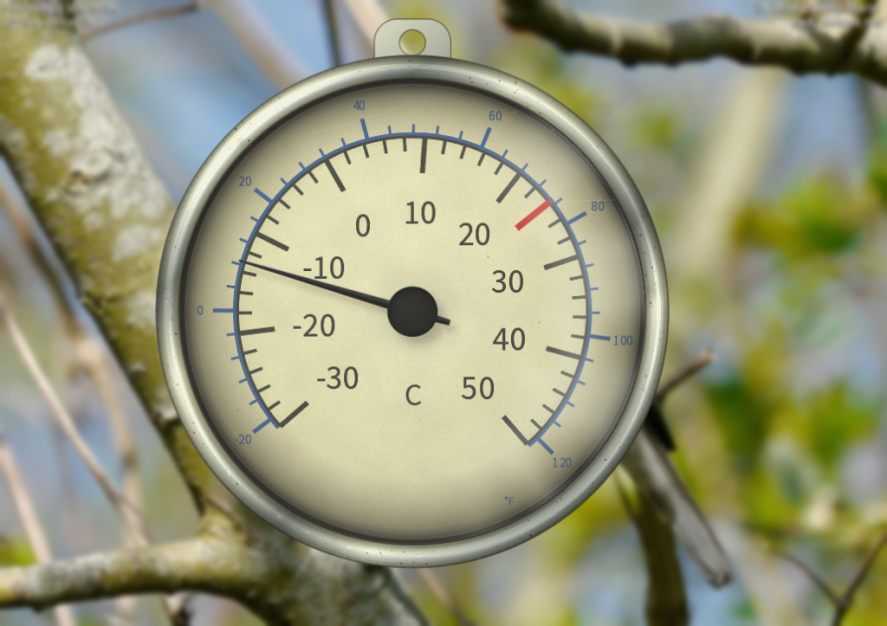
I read -13 °C
